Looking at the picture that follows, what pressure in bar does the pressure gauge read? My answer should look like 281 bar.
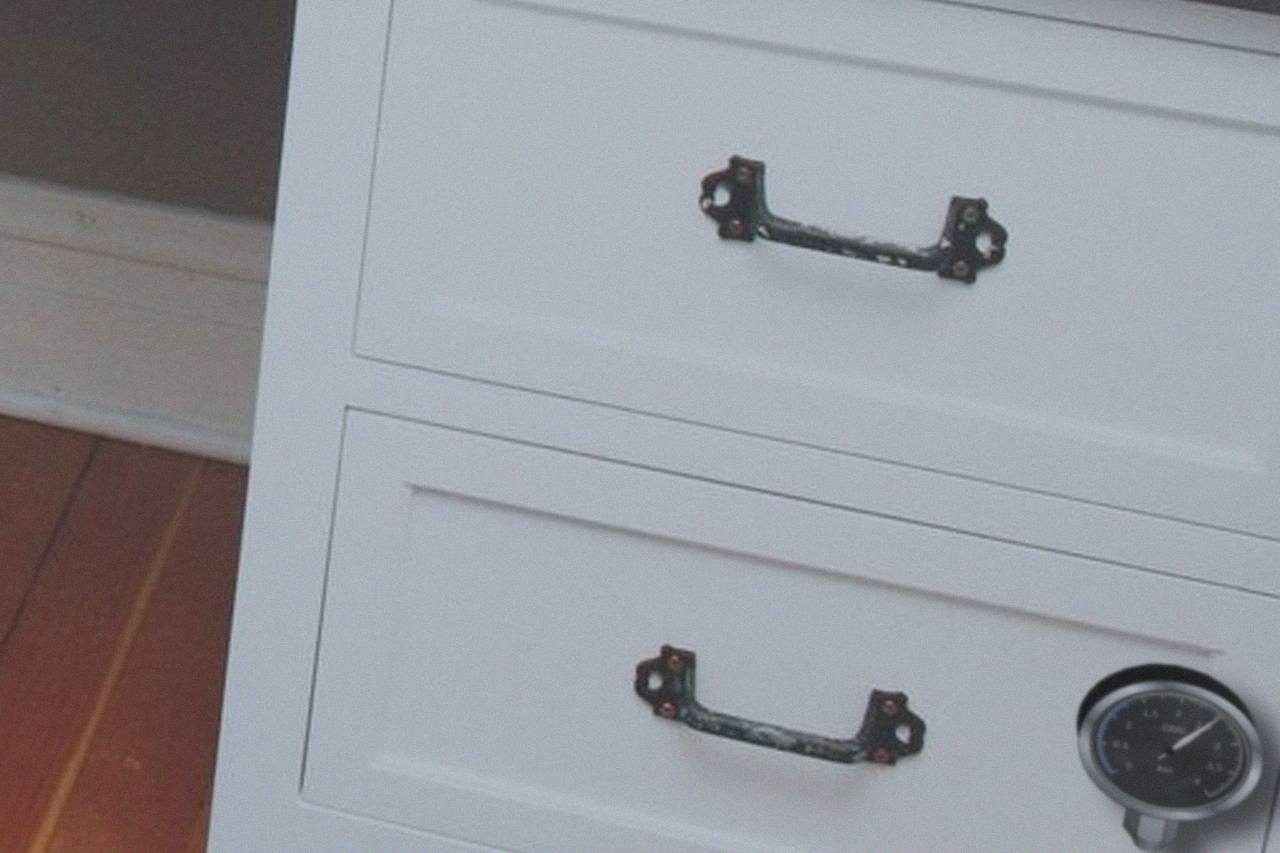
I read 2.5 bar
